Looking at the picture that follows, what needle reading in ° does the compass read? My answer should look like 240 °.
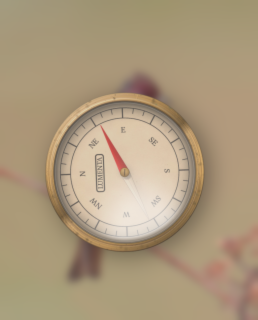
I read 65 °
